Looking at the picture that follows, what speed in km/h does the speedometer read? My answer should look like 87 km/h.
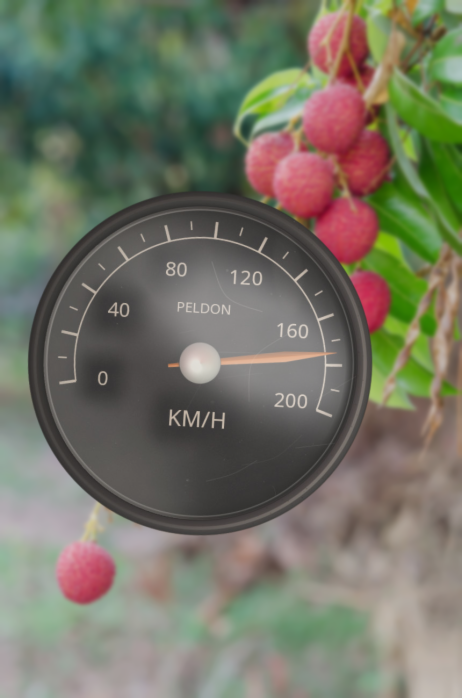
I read 175 km/h
